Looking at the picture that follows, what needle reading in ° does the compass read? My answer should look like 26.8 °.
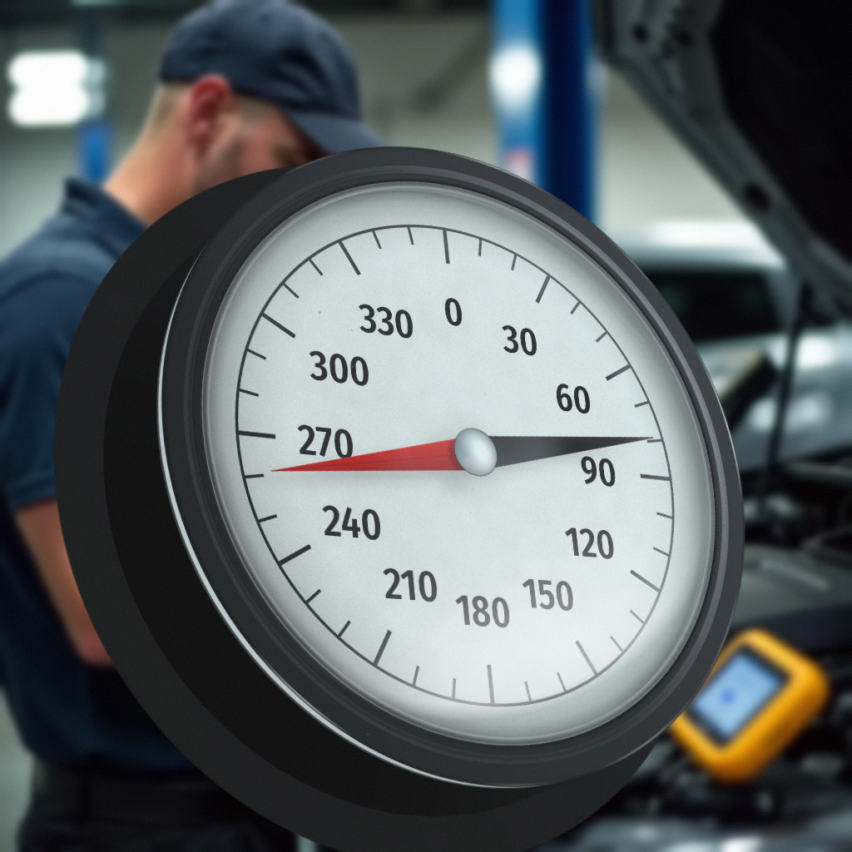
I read 260 °
